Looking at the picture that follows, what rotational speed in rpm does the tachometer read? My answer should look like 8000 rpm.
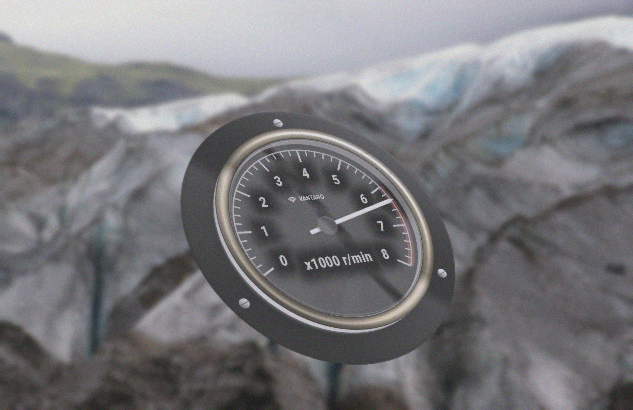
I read 6400 rpm
